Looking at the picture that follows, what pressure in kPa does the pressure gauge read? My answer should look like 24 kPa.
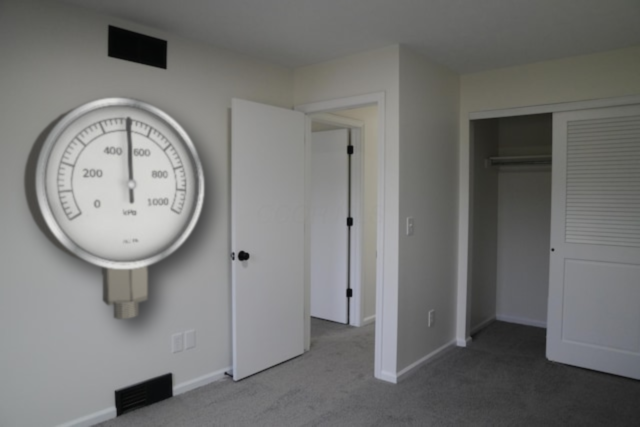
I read 500 kPa
